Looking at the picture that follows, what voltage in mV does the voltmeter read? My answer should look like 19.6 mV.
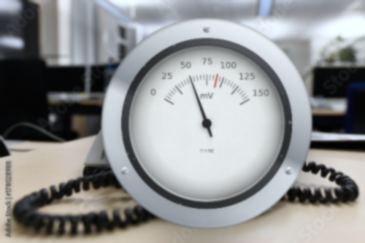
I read 50 mV
